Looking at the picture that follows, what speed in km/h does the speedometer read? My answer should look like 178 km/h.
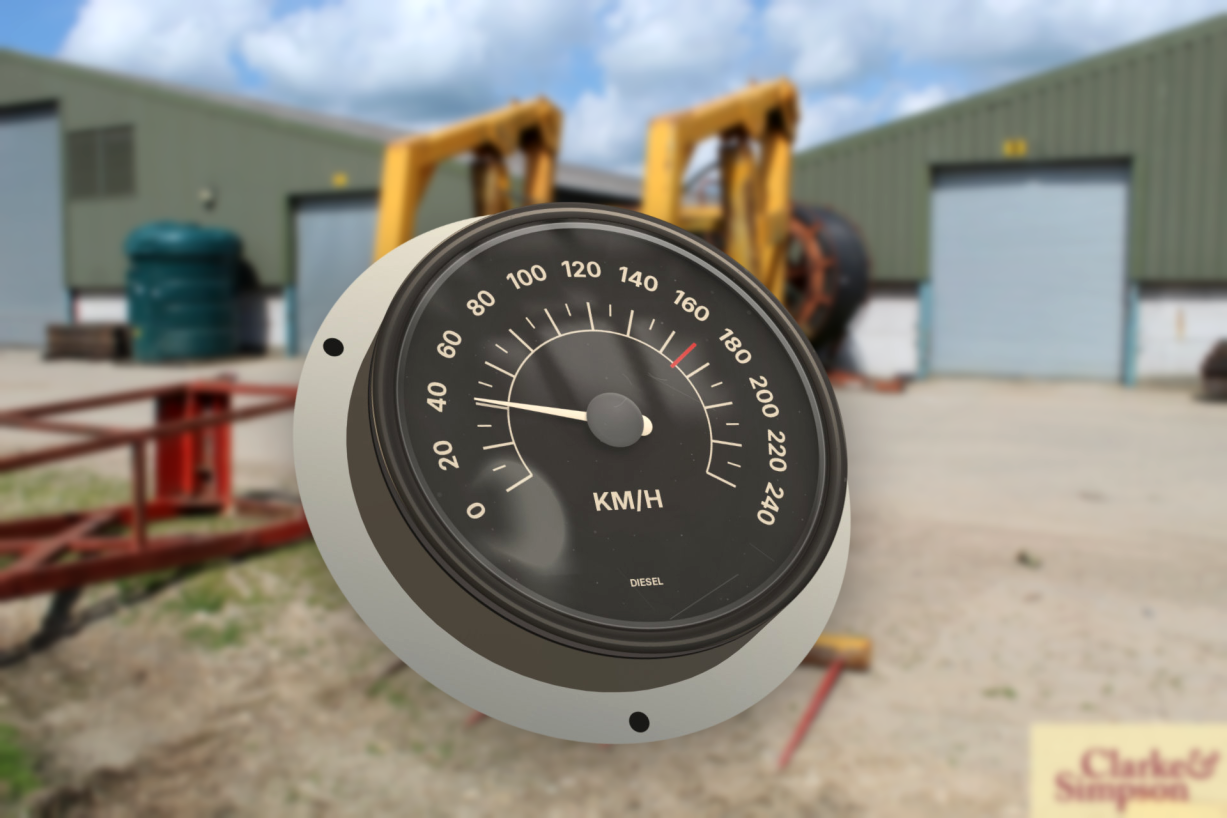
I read 40 km/h
